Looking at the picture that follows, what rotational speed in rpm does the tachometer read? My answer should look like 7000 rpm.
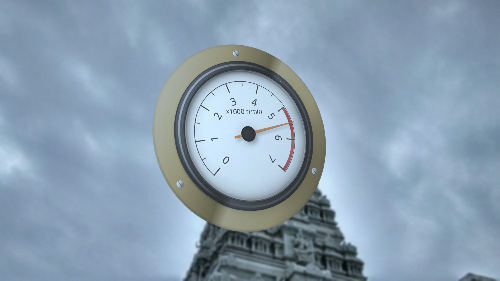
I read 5500 rpm
